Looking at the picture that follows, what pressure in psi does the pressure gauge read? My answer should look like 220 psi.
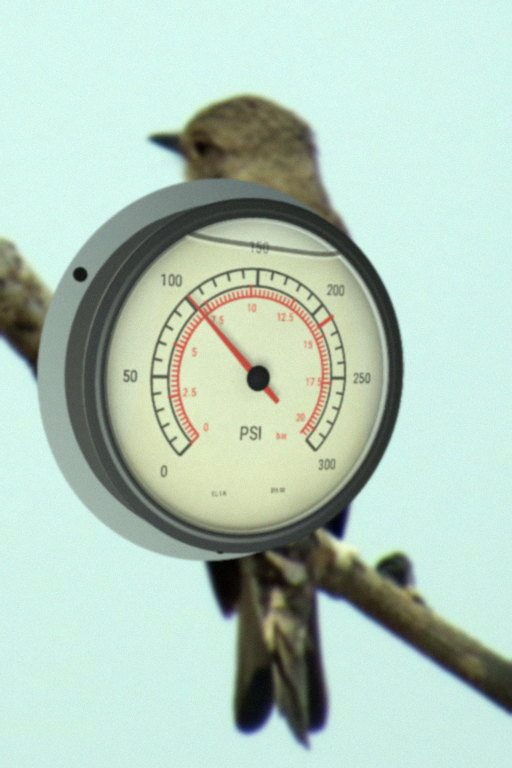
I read 100 psi
